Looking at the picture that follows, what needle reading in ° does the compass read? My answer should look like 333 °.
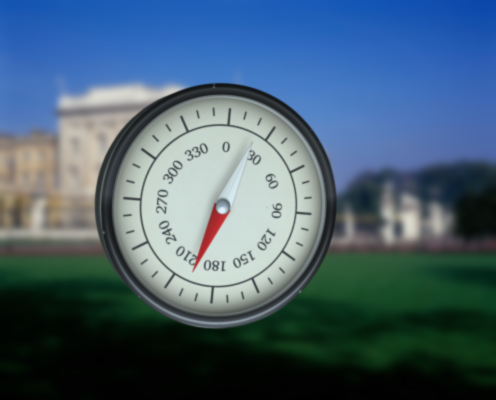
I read 200 °
